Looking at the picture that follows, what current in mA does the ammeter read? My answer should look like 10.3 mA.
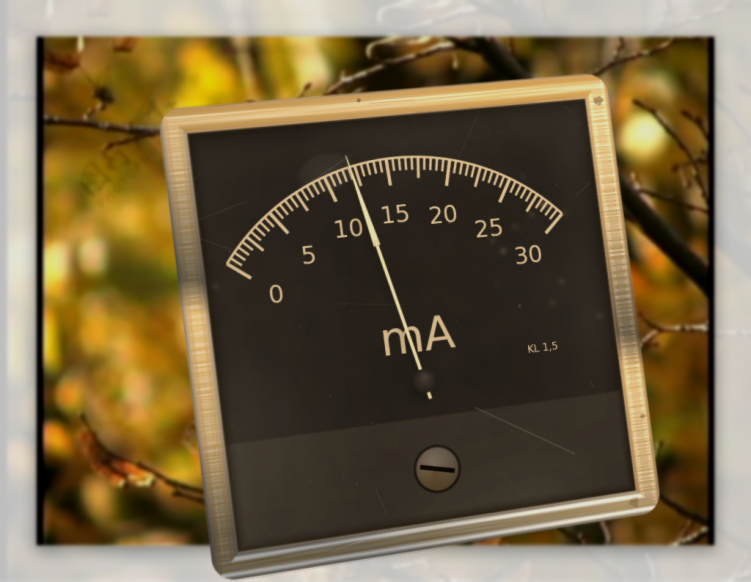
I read 12 mA
